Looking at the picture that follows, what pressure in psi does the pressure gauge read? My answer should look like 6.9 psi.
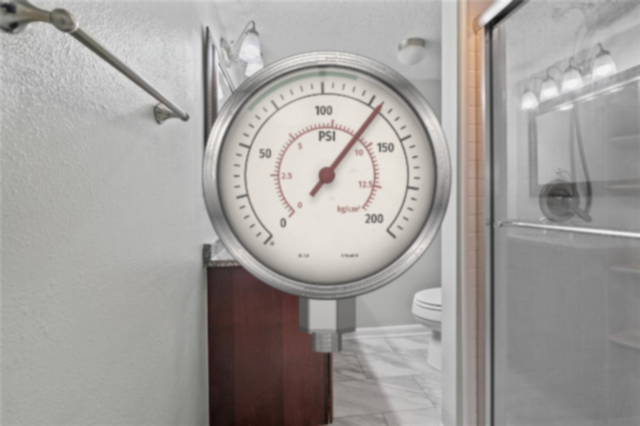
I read 130 psi
